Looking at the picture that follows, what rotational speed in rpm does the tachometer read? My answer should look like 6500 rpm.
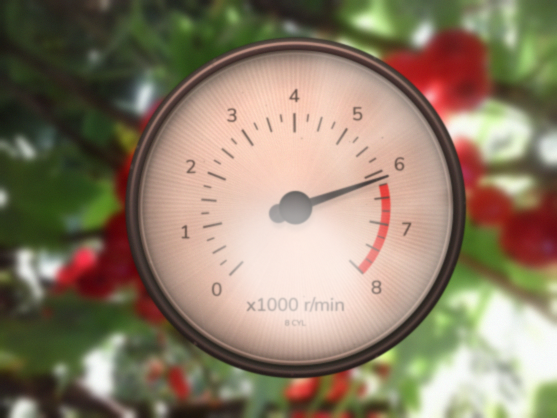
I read 6125 rpm
